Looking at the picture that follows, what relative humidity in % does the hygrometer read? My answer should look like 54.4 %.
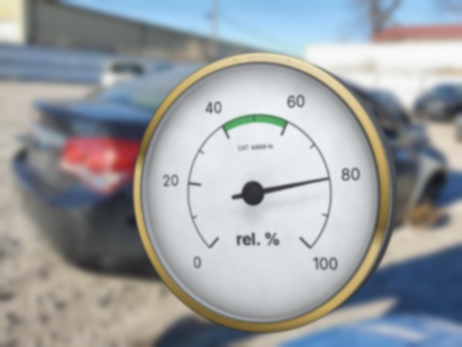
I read 80 %
